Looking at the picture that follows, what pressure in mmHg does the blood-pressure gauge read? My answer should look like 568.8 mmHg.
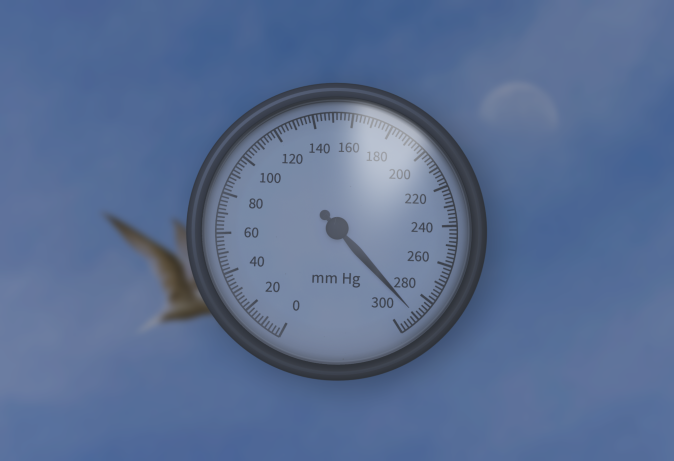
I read 290 mmHg
